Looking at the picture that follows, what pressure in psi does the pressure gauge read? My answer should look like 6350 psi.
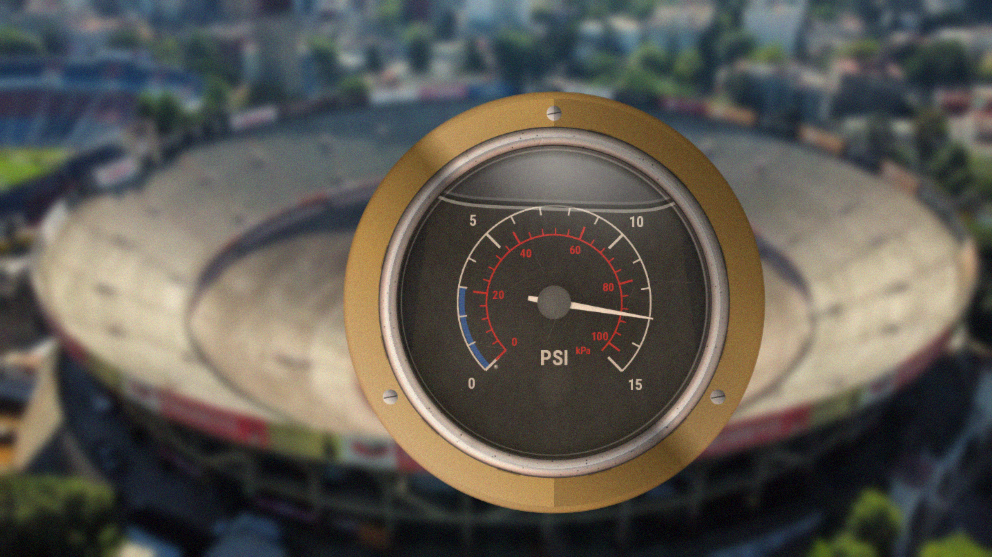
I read 13 psi
